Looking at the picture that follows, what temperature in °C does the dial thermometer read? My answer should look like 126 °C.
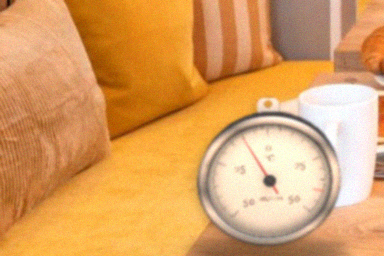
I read -10 °C
